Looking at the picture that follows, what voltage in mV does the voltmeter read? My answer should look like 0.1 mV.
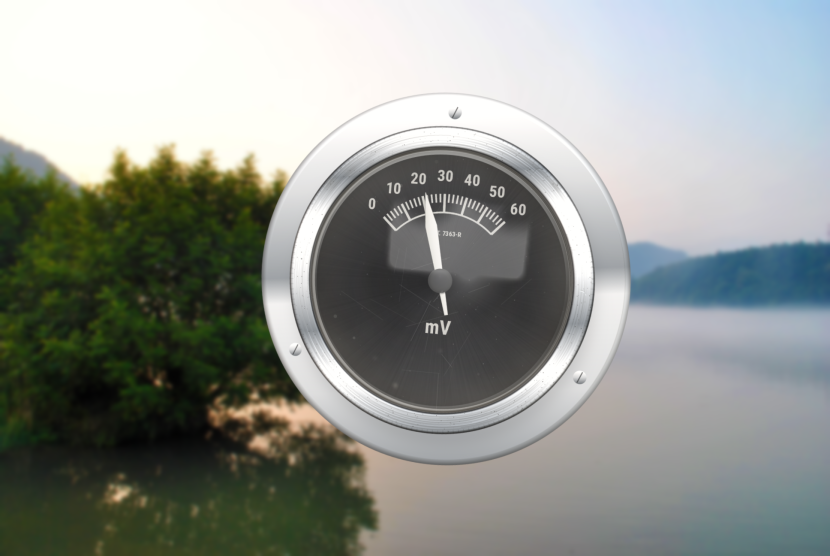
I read 22 mV
